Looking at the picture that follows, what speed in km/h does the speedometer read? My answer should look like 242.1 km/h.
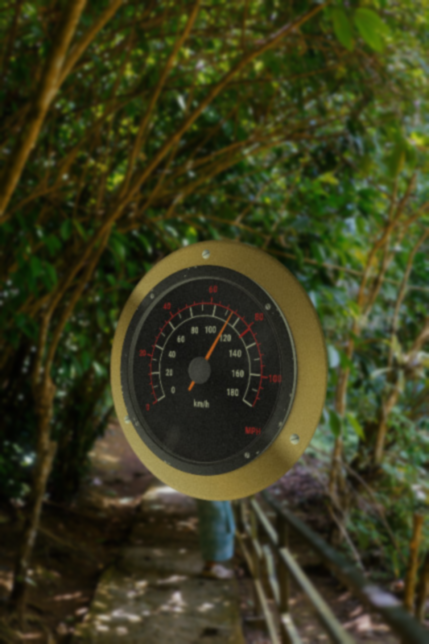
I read 115 km/h
